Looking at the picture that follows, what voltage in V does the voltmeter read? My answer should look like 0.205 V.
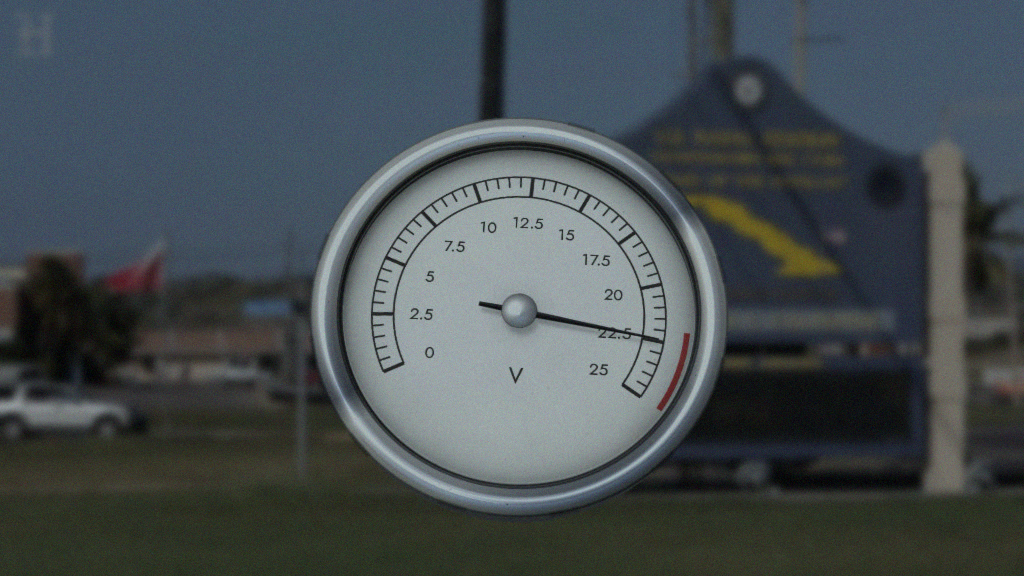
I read 22.5 V
